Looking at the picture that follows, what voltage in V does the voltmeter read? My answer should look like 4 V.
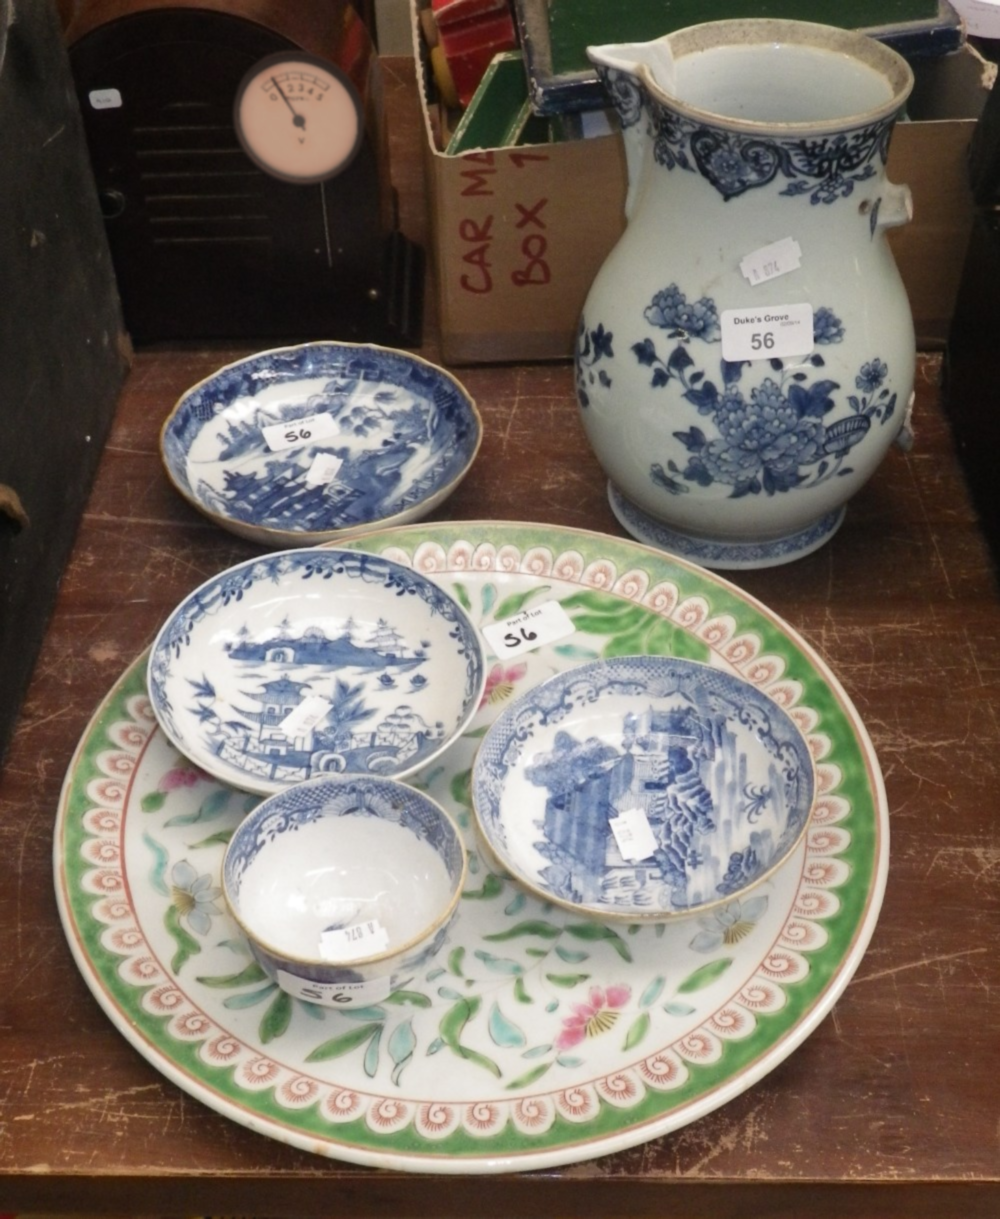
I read 1 V
